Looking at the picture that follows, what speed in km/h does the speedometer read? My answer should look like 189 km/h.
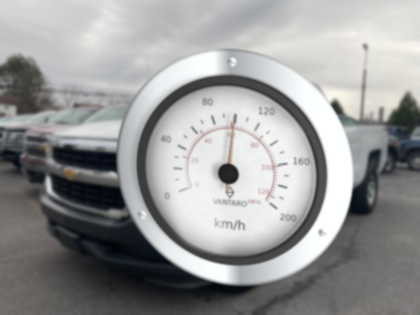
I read 100 km/h
